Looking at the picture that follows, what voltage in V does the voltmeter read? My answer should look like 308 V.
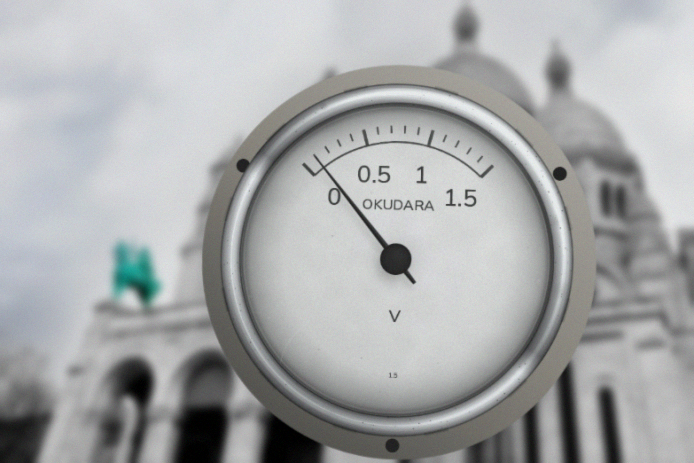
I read 0.1 V
